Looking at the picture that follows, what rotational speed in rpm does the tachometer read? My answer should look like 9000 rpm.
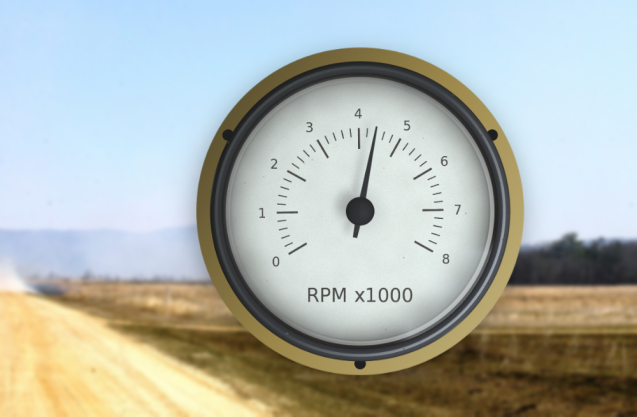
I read 4400 rpm
